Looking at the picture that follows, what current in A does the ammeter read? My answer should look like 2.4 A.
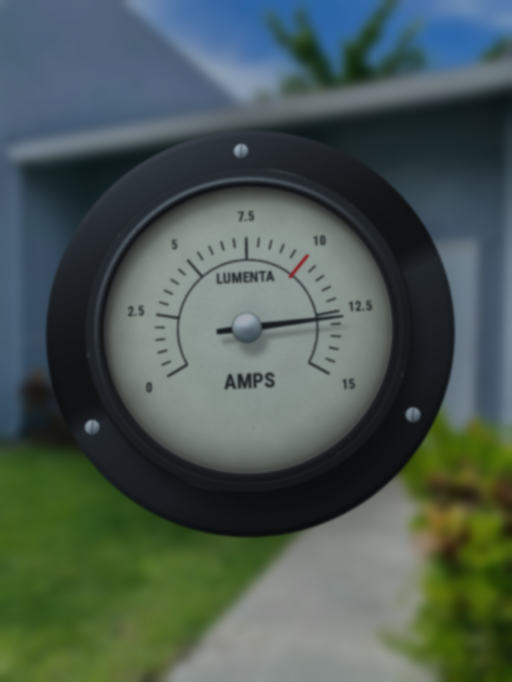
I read 12.75 A
